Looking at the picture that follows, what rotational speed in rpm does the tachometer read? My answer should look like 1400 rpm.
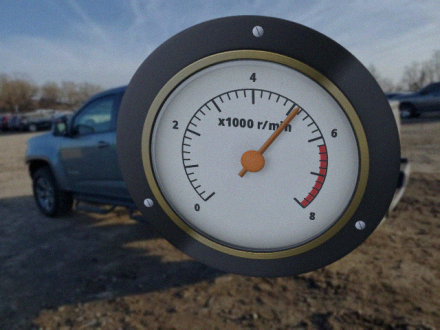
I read 5100 rpm
